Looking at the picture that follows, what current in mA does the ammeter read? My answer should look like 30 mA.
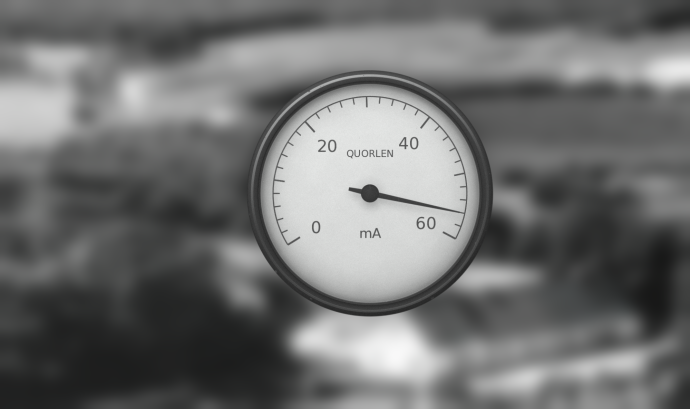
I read 56 mA
